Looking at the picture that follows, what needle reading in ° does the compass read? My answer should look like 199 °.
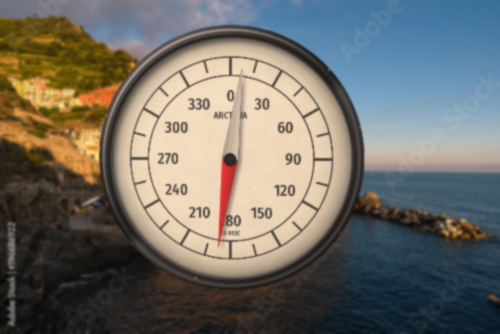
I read 187.5 °
